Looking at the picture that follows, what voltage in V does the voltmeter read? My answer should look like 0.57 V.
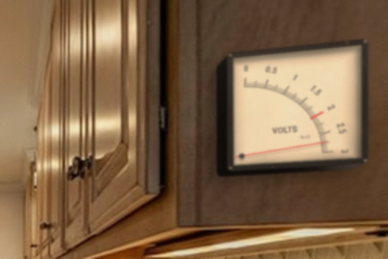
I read 2.75 V
